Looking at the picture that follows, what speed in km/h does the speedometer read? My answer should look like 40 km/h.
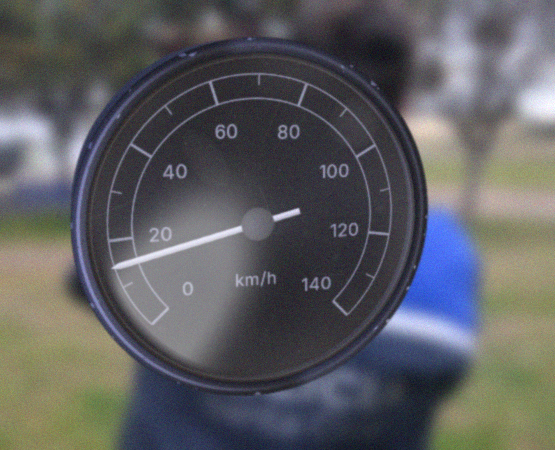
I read 15 km/h
